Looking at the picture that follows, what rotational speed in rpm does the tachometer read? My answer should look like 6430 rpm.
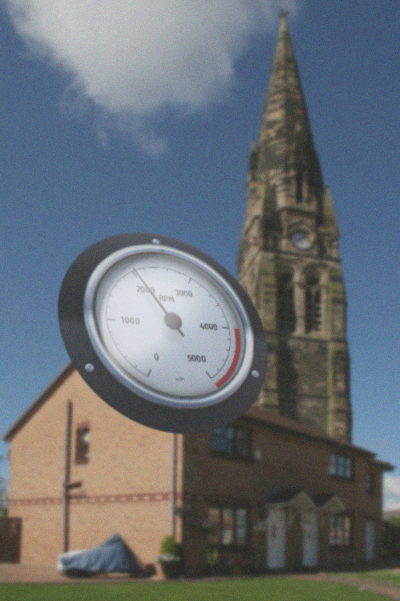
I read 2000 rpm
